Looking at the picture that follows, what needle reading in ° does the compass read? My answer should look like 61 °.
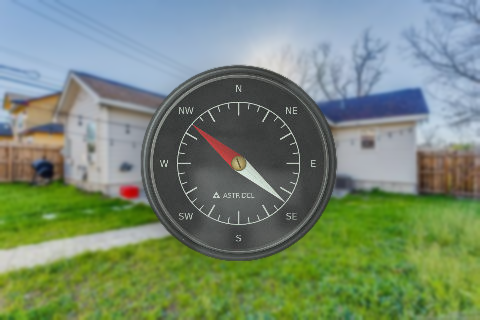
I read 310 °
